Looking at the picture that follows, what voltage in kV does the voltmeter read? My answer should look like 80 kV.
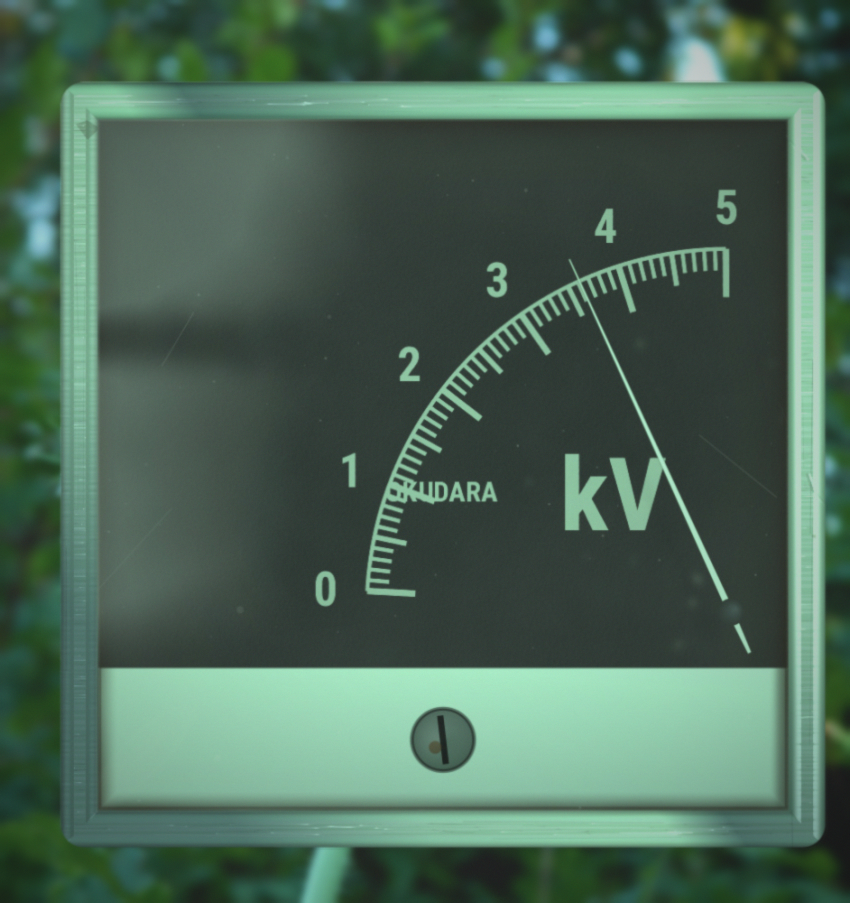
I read 3.6 kV
